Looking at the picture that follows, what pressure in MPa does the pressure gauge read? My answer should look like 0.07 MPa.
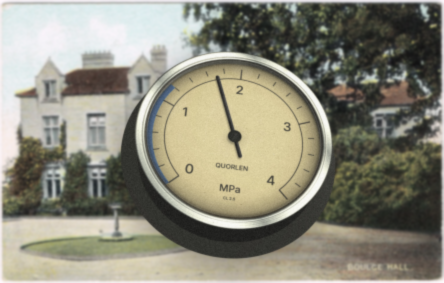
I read 1.7 MPa
